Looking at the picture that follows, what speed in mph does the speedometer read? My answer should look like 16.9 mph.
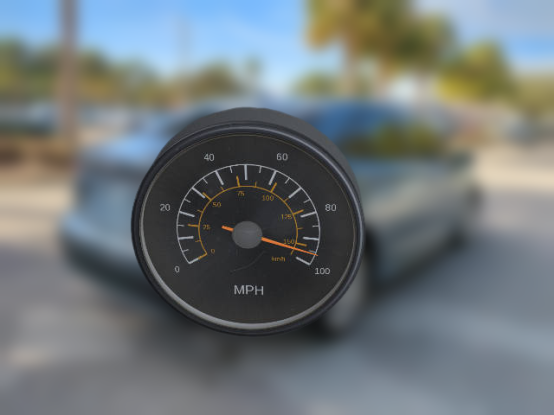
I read 95 mph
